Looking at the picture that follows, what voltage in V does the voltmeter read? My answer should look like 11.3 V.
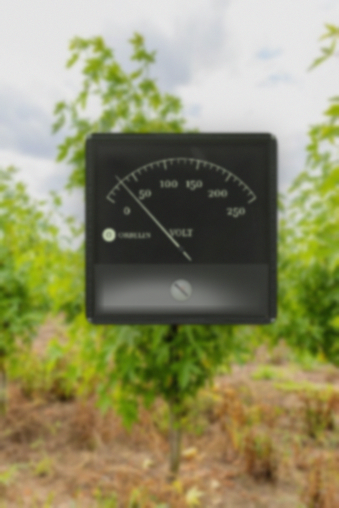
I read 30 V
